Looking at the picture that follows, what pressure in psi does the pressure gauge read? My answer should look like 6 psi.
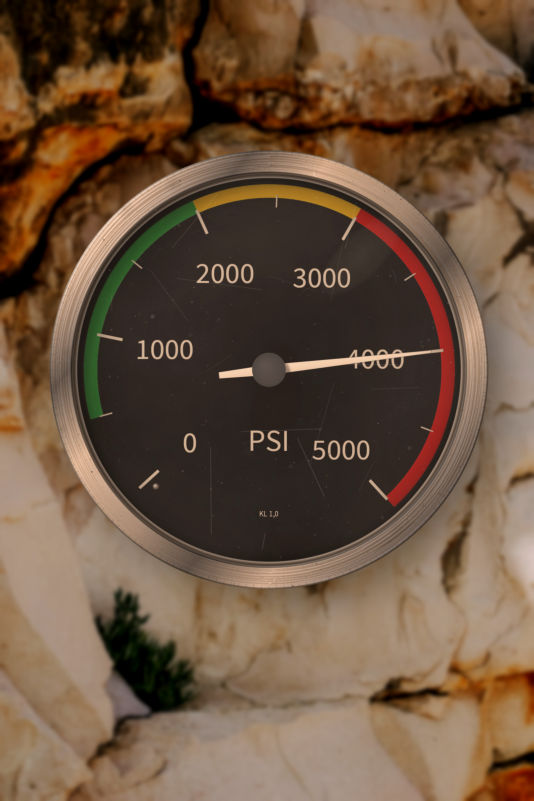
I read 4000 psi
